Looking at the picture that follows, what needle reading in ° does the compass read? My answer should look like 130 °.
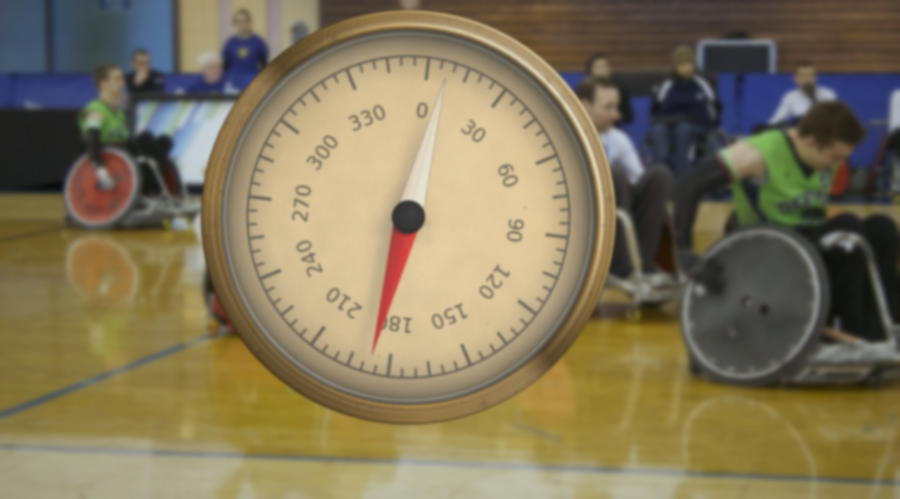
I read 187.5 °
